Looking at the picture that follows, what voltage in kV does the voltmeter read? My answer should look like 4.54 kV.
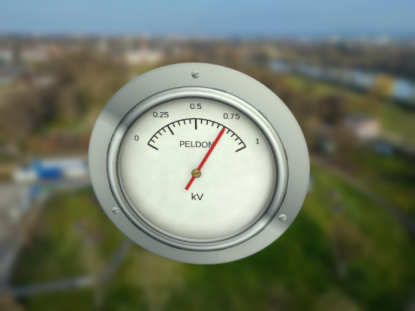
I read 0.75 kV
